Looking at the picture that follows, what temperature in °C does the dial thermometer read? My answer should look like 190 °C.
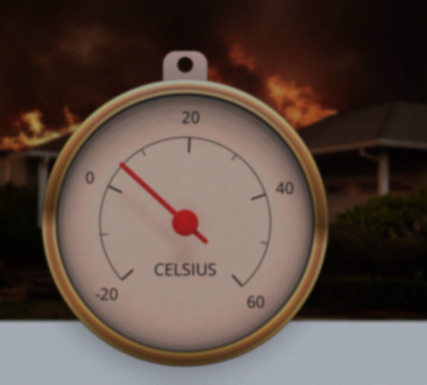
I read 5 °C
